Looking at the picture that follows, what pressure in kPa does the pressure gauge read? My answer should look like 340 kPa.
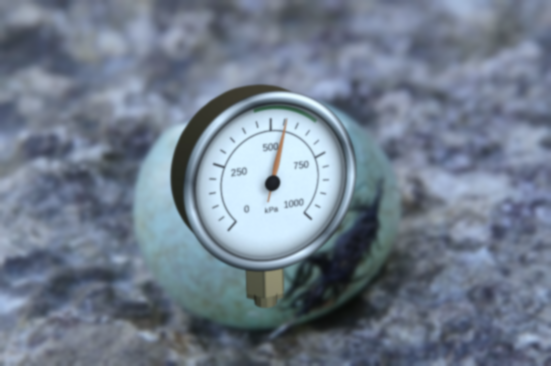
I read 550 kPa
